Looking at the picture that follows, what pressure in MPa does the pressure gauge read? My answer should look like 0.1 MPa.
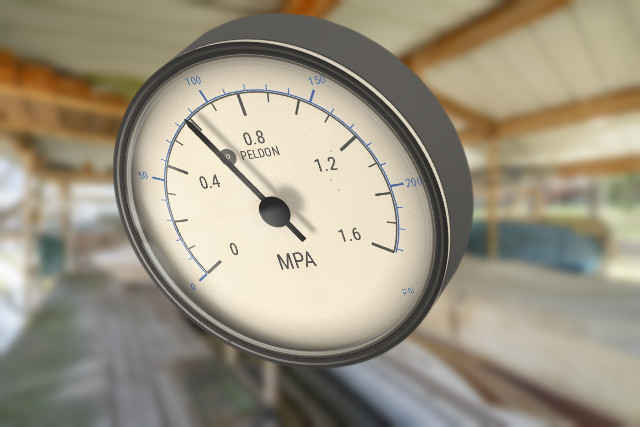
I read 0.6 MPa
